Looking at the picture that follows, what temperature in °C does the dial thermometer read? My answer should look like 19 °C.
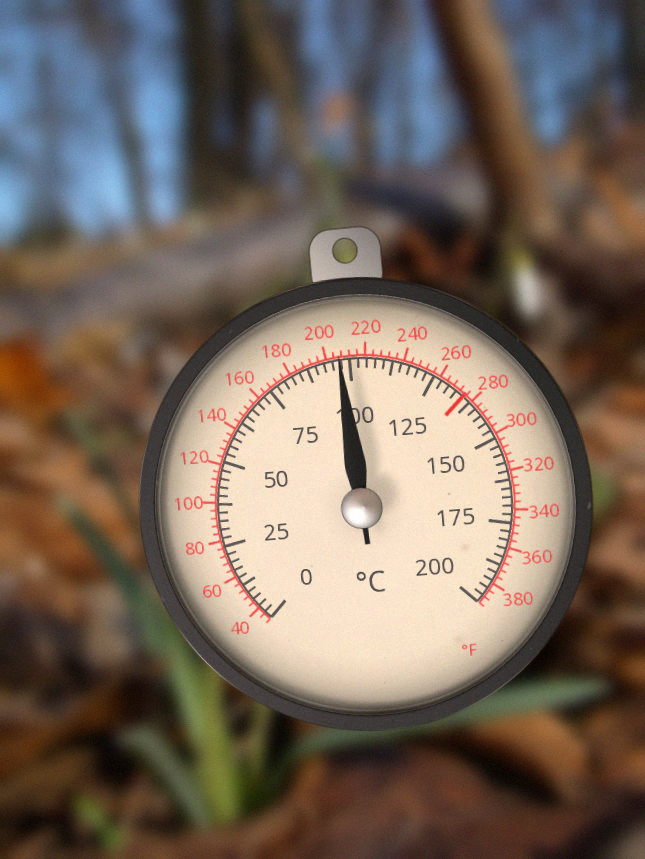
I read 97.5 °C
